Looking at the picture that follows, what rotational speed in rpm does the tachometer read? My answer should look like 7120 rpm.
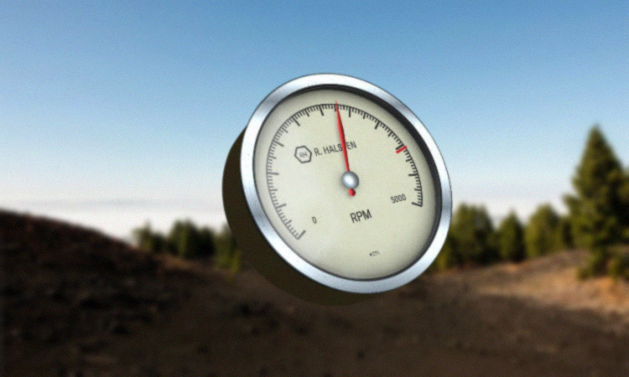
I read 2750 rpm
